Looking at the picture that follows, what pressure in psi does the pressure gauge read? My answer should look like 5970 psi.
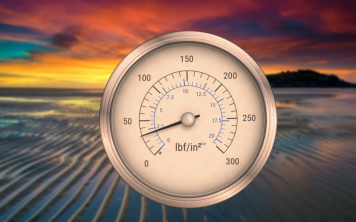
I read 30 psi
